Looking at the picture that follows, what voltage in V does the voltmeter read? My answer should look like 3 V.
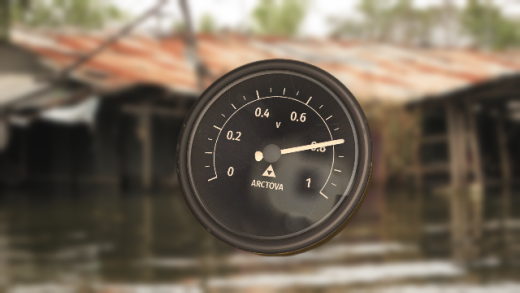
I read 0.8 V
